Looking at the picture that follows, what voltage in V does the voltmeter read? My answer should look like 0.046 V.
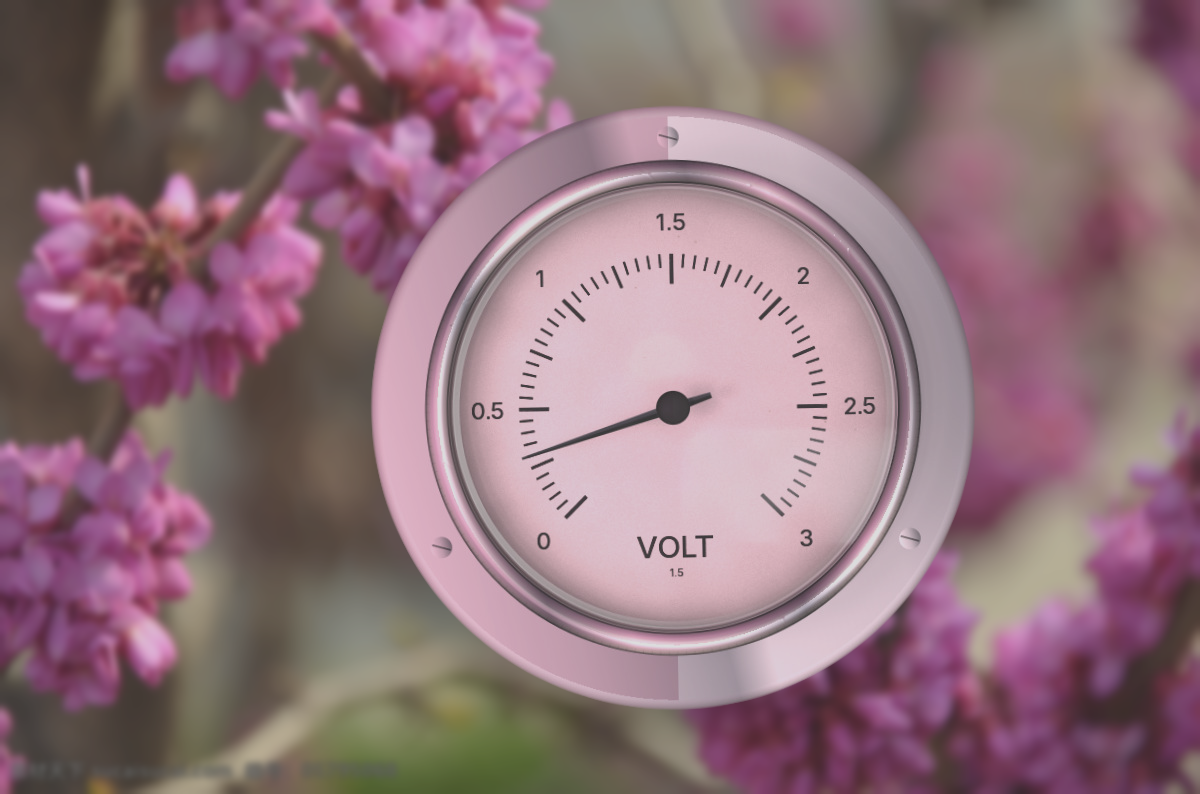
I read 0.3 V
